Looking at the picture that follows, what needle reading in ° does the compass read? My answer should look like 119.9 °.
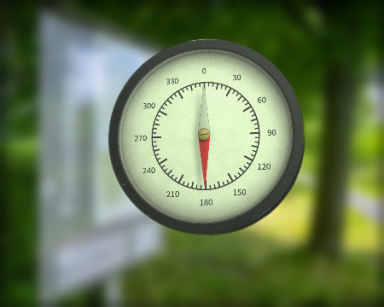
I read 180 °
